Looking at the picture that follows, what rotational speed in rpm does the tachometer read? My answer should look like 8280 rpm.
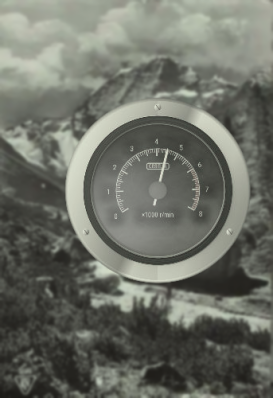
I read 4500 rpm
